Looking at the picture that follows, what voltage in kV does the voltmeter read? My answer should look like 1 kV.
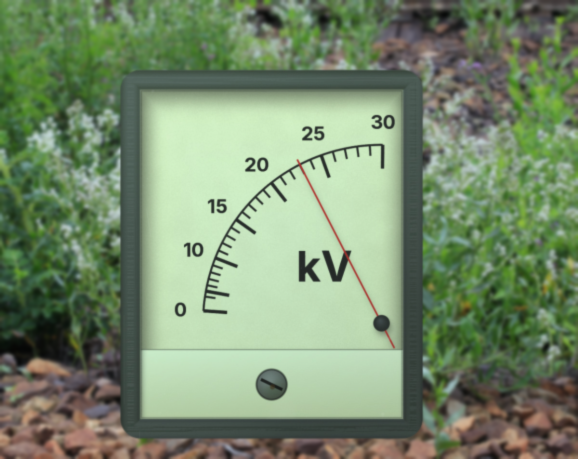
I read 23 kV
